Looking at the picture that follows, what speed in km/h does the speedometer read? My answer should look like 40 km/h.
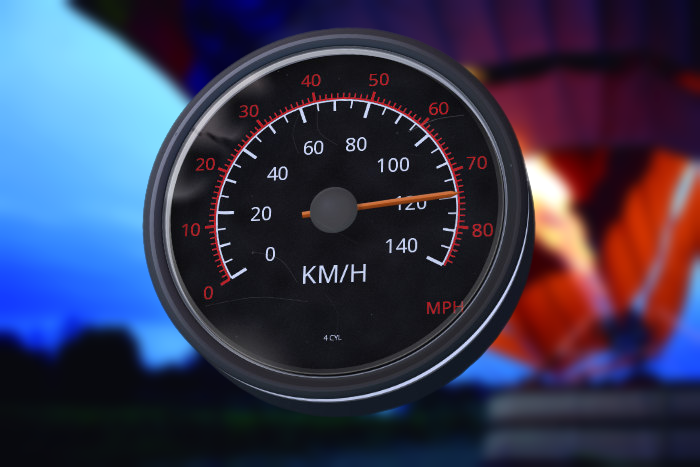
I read 120 km/h
